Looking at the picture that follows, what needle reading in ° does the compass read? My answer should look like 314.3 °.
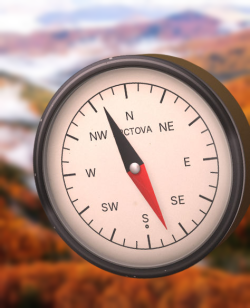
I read 160 °
